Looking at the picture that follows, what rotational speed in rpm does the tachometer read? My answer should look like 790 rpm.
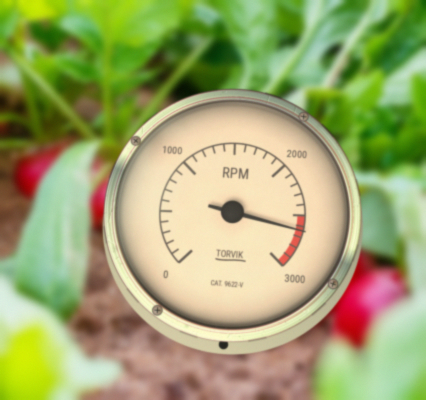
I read 2650 rpm
